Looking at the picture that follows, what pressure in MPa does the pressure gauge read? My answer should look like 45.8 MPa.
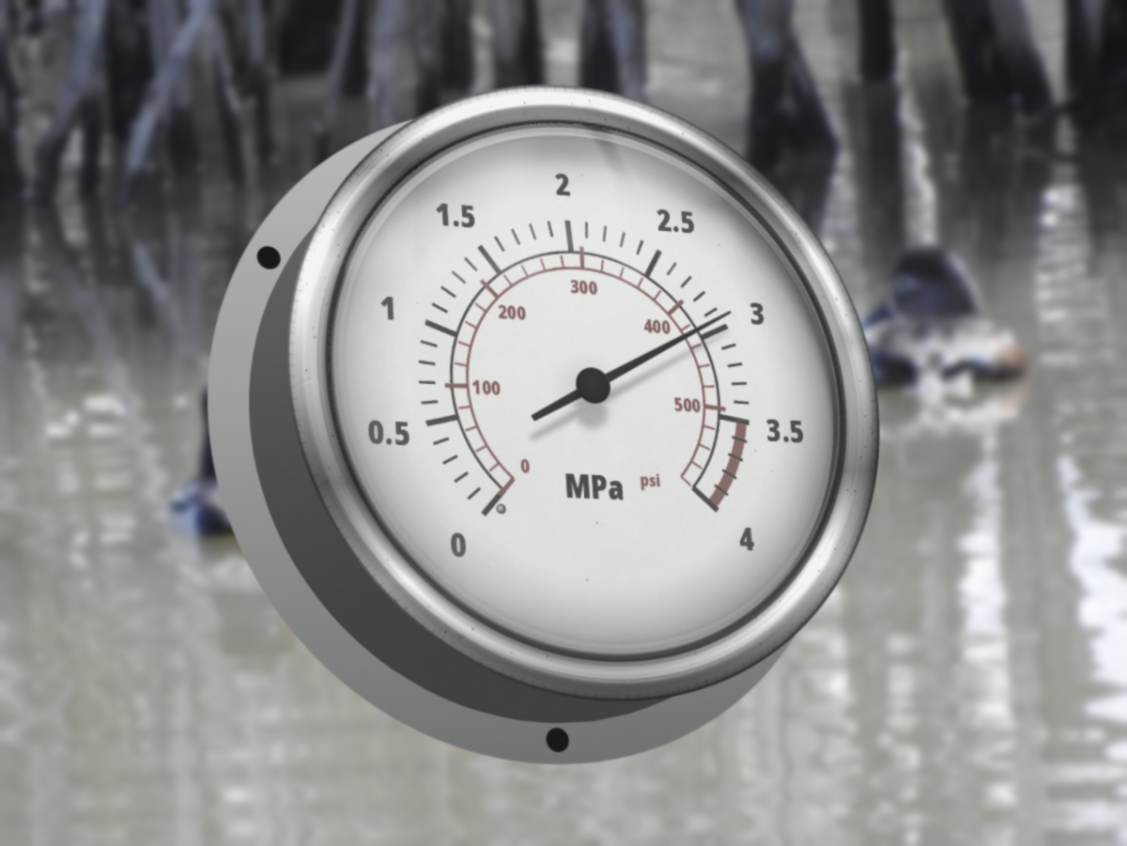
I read 2.95 MPa
